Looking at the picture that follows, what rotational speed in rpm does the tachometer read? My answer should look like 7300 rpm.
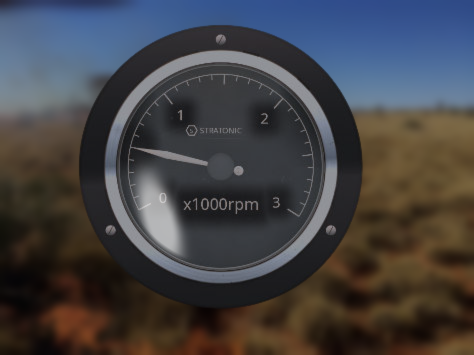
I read 500 rpm
